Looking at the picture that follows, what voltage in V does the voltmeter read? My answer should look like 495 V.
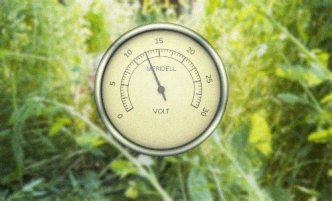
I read 12.5 V
